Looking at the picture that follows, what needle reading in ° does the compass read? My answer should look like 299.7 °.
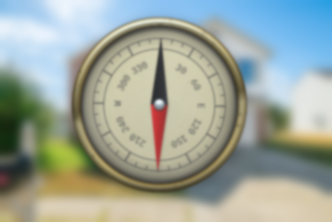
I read 180 °
